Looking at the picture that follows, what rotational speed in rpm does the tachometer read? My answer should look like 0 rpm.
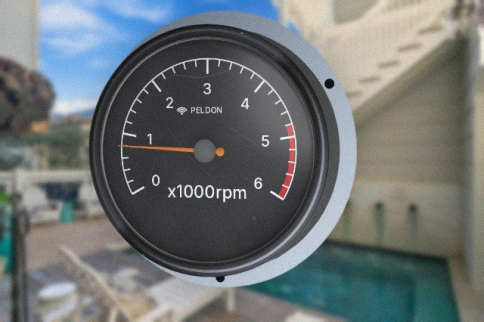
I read 800 rpm
